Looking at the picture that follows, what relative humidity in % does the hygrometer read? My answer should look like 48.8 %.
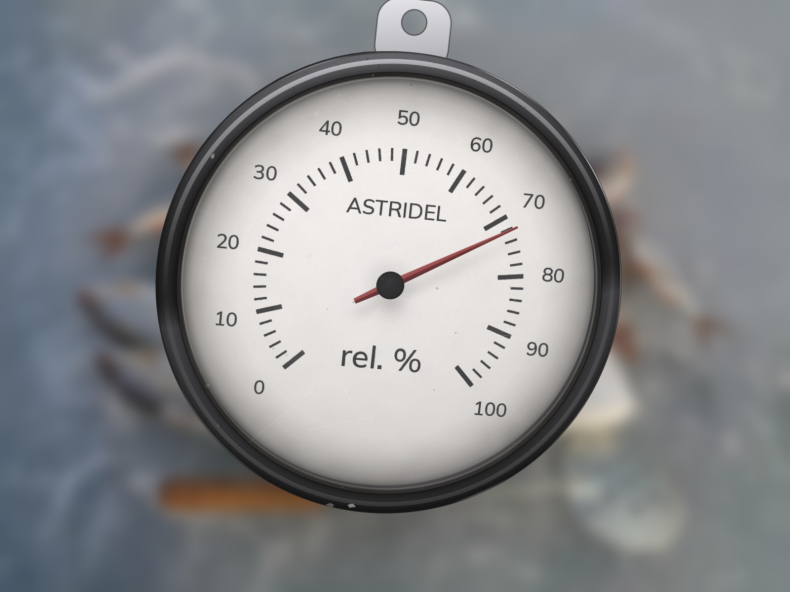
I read 72 %
